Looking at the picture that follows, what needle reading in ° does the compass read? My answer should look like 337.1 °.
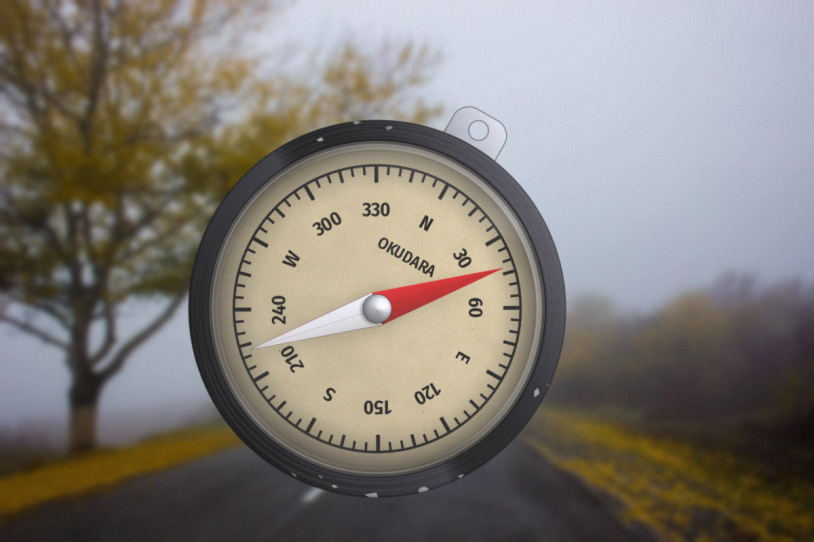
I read 42.5 °
